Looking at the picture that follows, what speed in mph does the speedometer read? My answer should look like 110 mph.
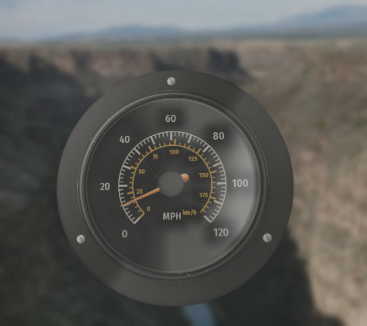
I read 10 mph
